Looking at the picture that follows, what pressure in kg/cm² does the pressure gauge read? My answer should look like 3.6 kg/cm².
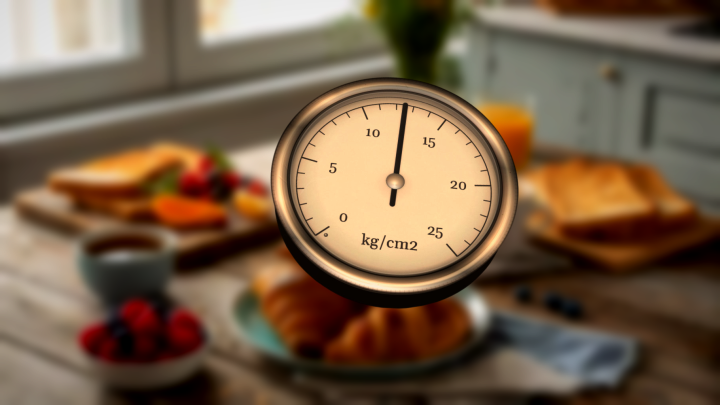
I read 12.5 kg/cm²
